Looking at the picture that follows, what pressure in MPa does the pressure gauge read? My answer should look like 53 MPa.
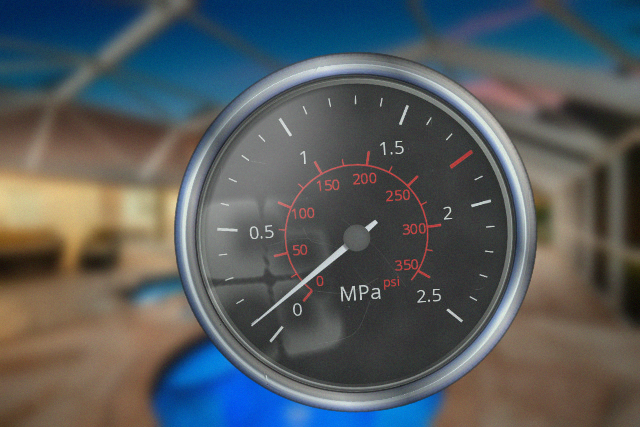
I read 0.1 MPa
